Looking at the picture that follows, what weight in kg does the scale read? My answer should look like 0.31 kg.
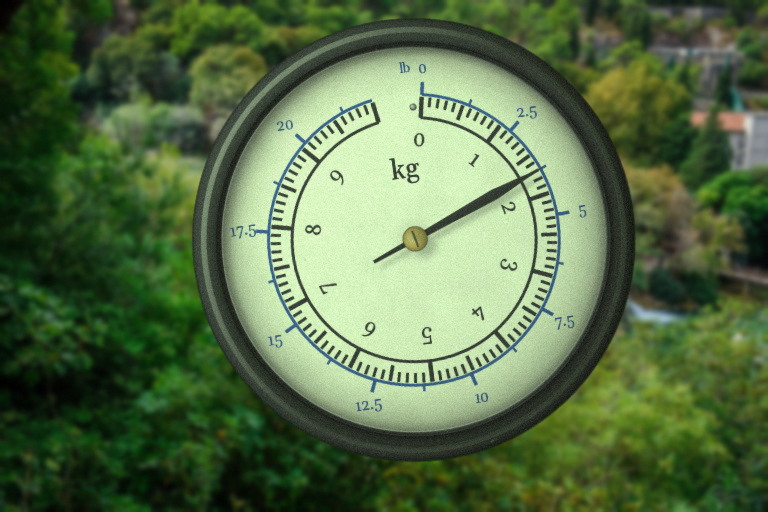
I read 1.7 kg
